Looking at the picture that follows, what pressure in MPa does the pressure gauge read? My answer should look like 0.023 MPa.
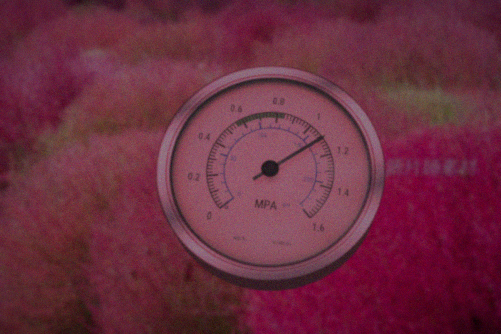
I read 1.1 MPa
